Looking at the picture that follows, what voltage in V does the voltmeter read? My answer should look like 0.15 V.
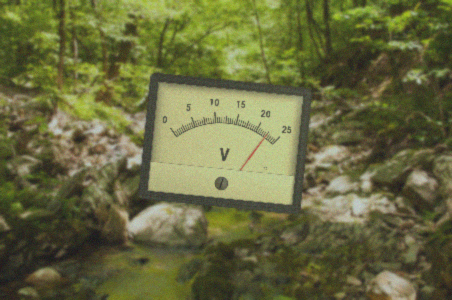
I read 22.5 V
